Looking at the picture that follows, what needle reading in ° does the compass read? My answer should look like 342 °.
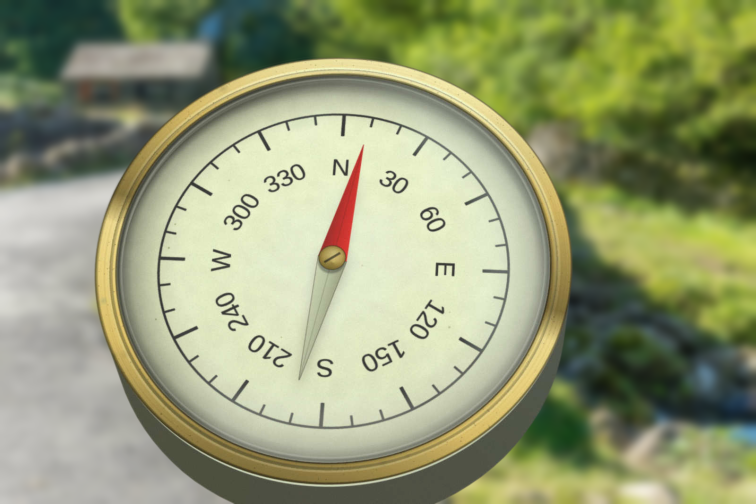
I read 10 °
